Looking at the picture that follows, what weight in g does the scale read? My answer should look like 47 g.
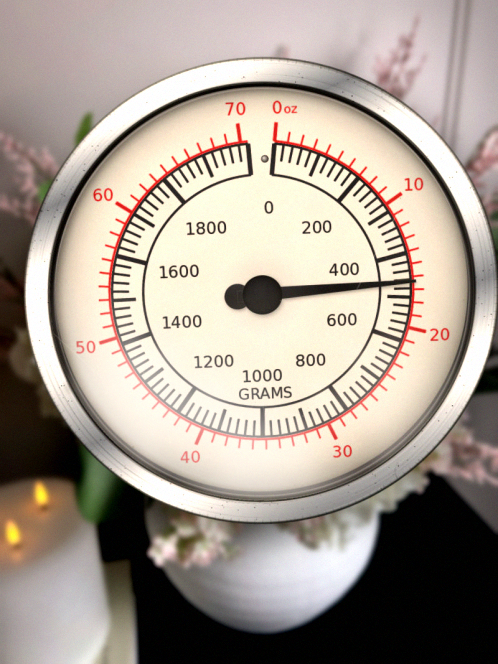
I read 460 g
